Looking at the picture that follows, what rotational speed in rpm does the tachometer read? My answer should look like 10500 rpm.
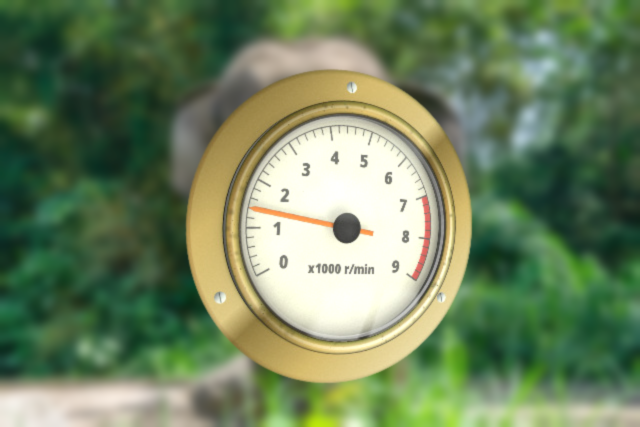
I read 1400 rpm
